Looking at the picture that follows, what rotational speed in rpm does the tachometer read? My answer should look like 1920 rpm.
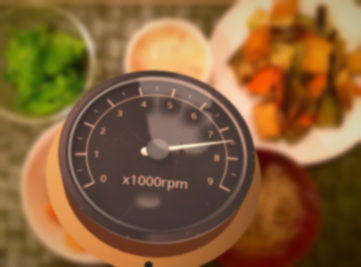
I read 7500 rpm
